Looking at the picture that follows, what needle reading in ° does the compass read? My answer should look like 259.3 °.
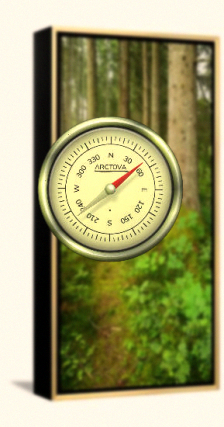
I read 50 °
